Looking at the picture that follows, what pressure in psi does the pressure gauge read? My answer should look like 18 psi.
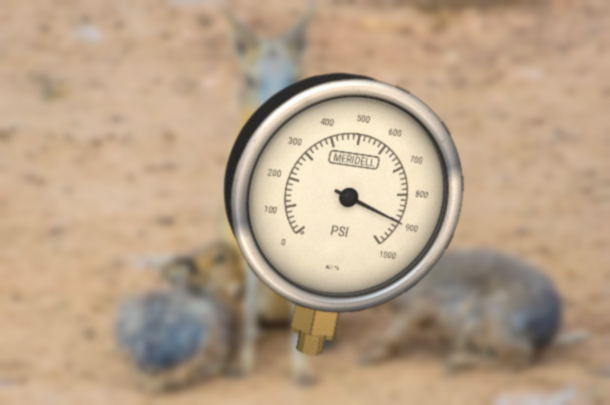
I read 900 psi
